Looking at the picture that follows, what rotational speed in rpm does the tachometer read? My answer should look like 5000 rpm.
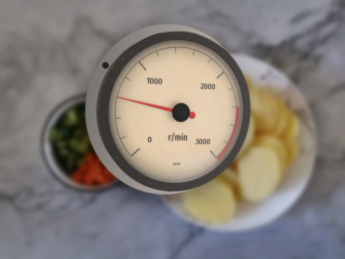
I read 600 rpm
